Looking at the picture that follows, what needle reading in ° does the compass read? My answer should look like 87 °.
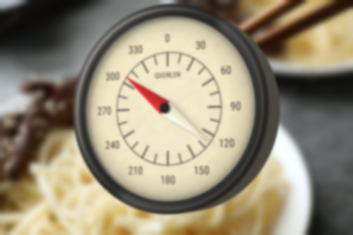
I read 307.5 °
